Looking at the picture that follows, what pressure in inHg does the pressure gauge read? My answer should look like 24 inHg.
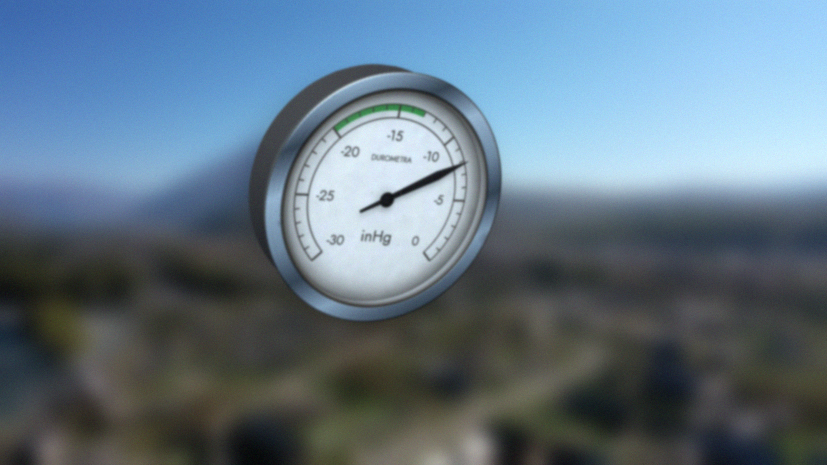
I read -8 inHg
